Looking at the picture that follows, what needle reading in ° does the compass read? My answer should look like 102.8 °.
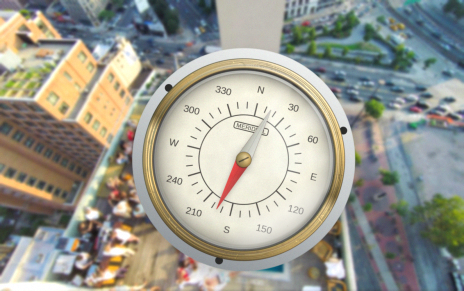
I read 195 °
